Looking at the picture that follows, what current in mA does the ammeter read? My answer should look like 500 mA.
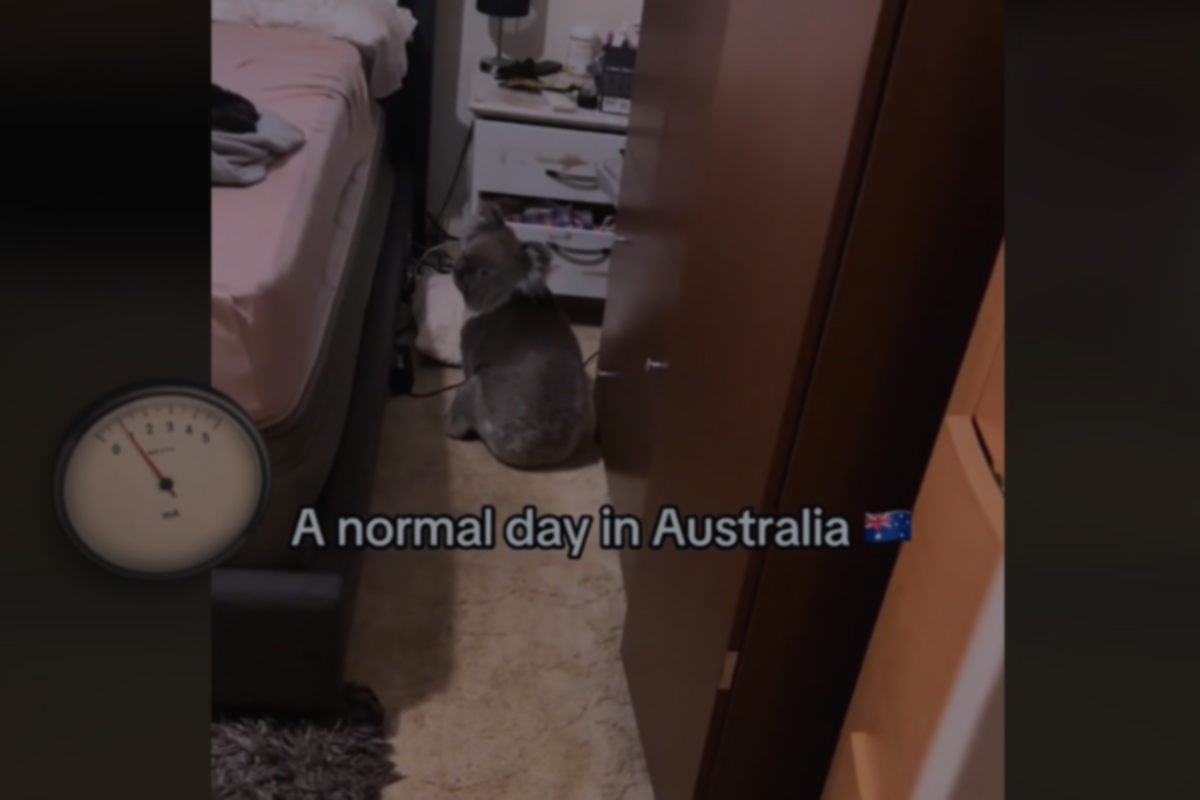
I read 1 mA
